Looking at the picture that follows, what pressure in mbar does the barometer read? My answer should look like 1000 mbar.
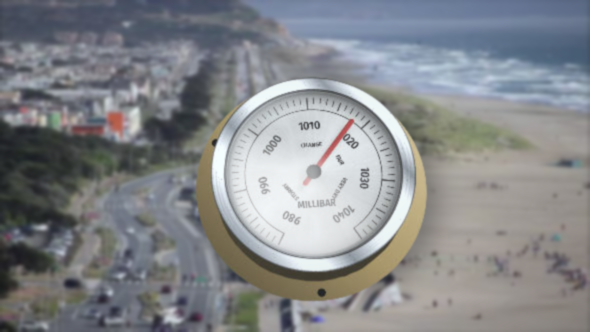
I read 1018 mbar
